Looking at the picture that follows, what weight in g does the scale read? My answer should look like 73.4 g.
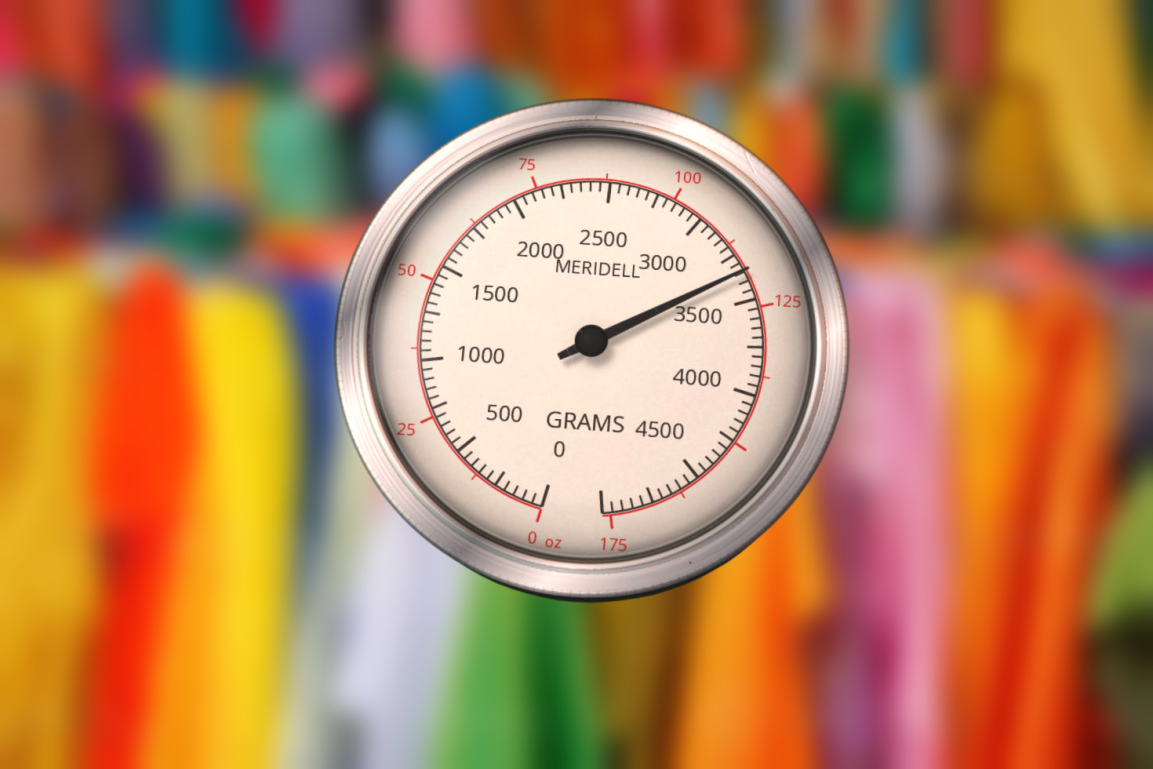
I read 3350 g
